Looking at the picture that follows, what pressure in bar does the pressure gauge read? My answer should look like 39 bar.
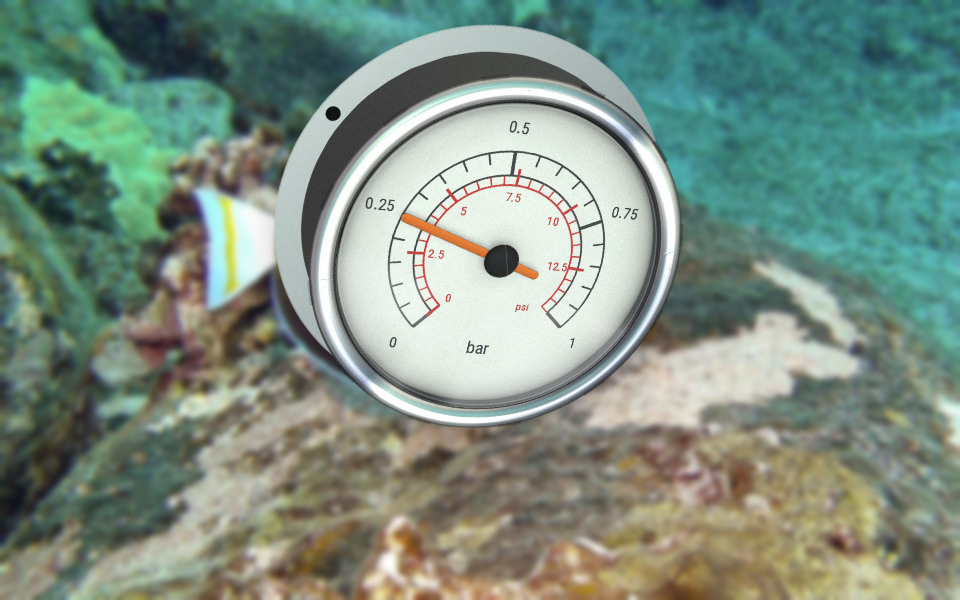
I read 0.25 bar
